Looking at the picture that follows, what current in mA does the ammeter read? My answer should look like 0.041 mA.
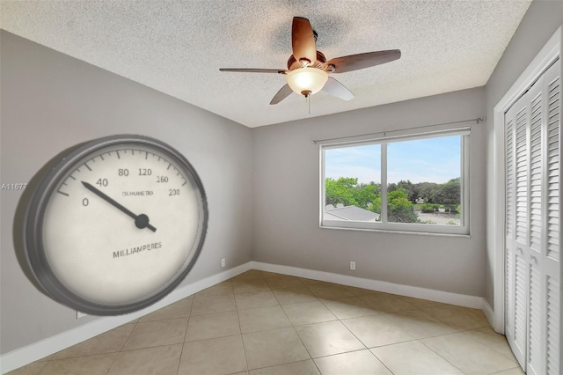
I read 20 mA
